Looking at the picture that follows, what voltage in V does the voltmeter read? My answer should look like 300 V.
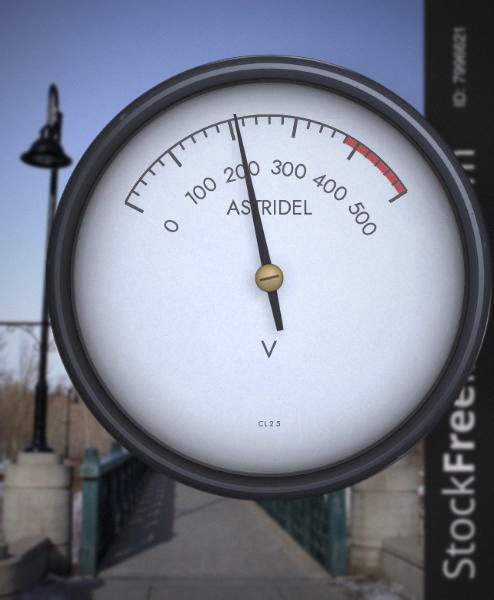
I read 210 V
